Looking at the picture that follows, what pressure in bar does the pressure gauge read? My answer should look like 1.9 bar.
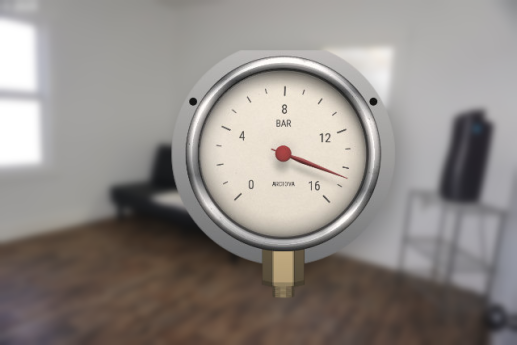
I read 14.5 bar
